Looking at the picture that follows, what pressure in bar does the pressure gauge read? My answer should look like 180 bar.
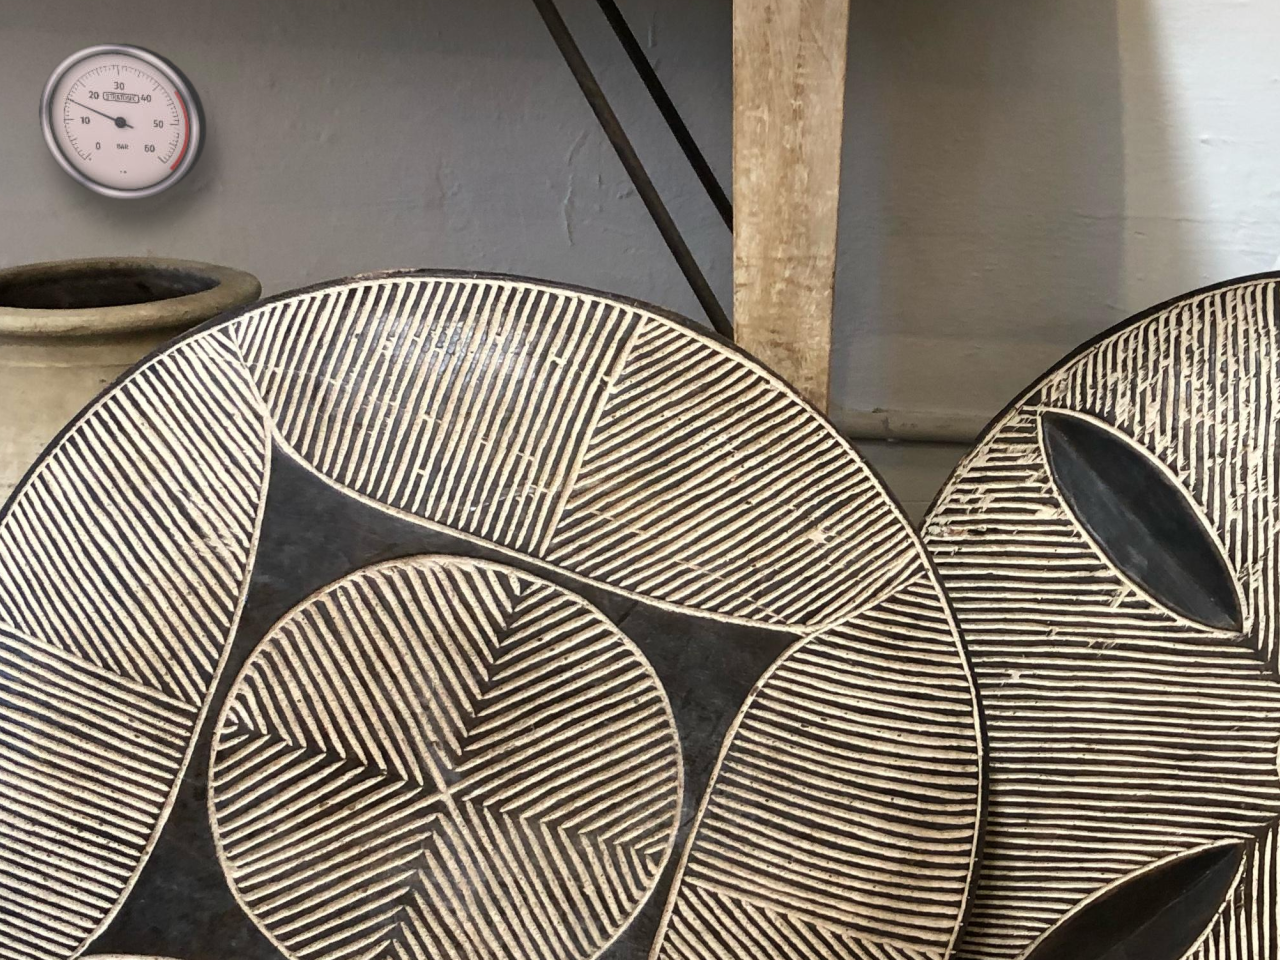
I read 15 bar
